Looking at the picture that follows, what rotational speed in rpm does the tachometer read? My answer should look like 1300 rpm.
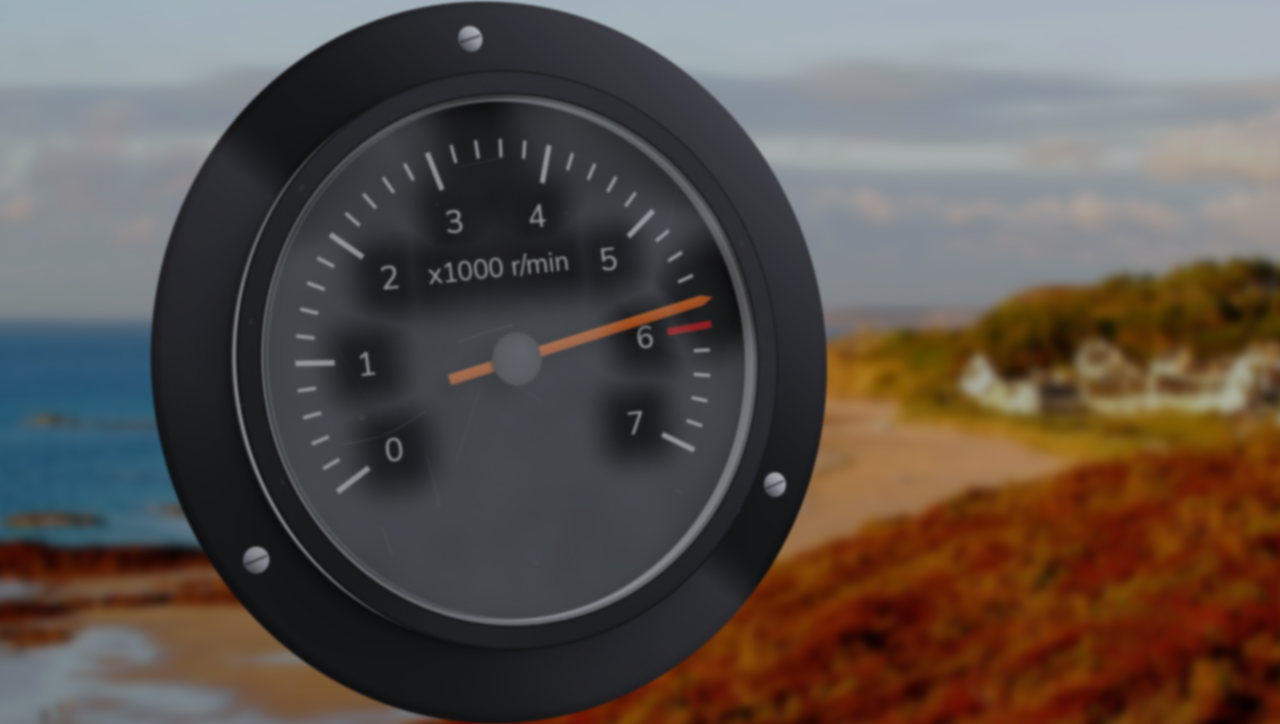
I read 5800 rpm
